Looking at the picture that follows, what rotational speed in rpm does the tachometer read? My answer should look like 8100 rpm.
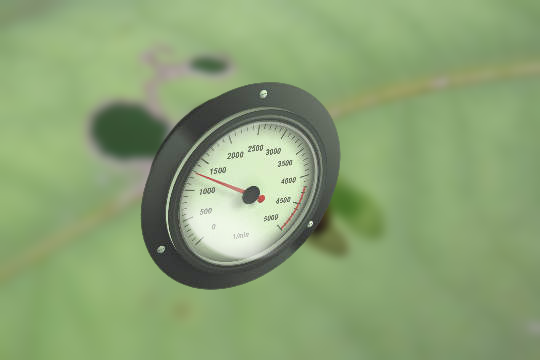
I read 1300 rpm
